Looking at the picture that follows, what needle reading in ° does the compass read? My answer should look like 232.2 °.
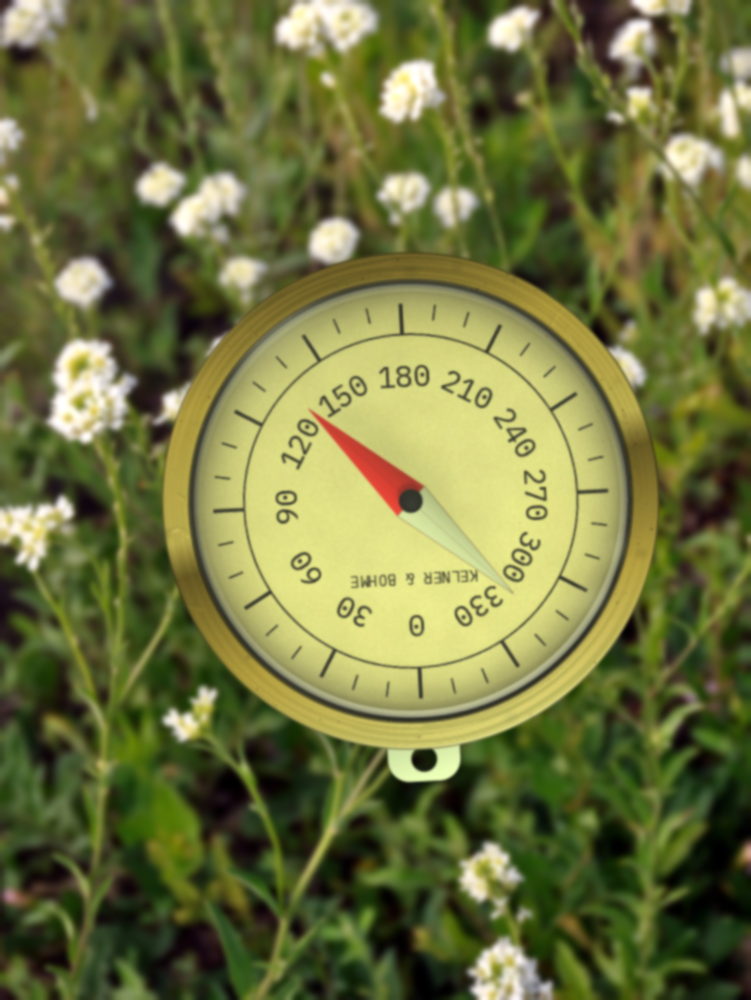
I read 135 °
